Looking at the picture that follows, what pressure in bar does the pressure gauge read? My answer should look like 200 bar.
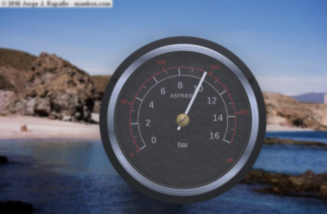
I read 10 bar
